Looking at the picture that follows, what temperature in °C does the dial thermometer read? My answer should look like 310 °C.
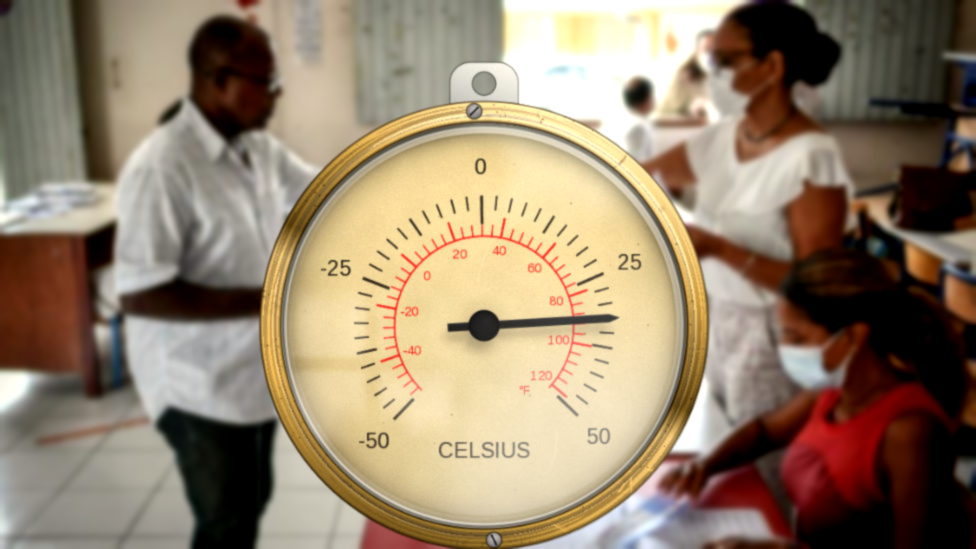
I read 32.5 °C
